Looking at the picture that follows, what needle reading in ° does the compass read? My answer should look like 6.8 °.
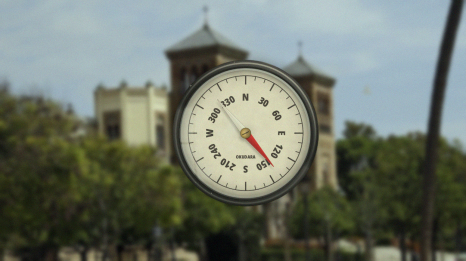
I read 140 °
